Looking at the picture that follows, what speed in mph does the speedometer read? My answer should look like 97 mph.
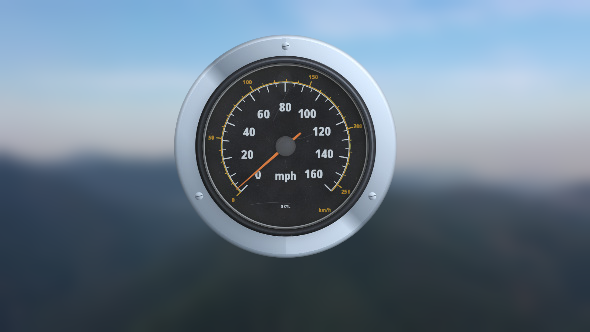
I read 2.5 mph
